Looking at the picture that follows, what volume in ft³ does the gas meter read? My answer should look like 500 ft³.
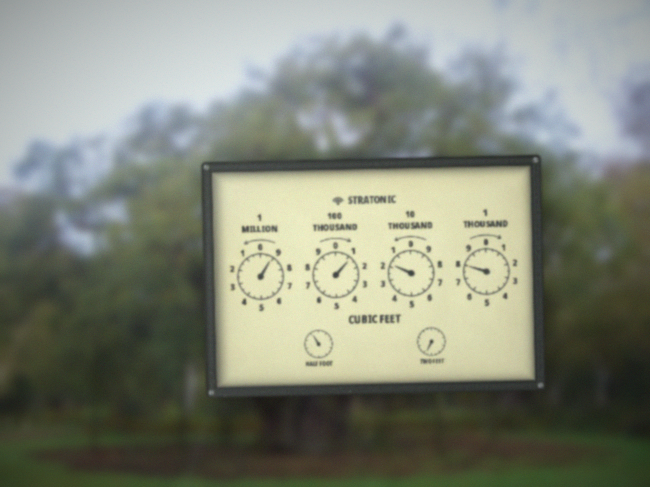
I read 911800 ft³
